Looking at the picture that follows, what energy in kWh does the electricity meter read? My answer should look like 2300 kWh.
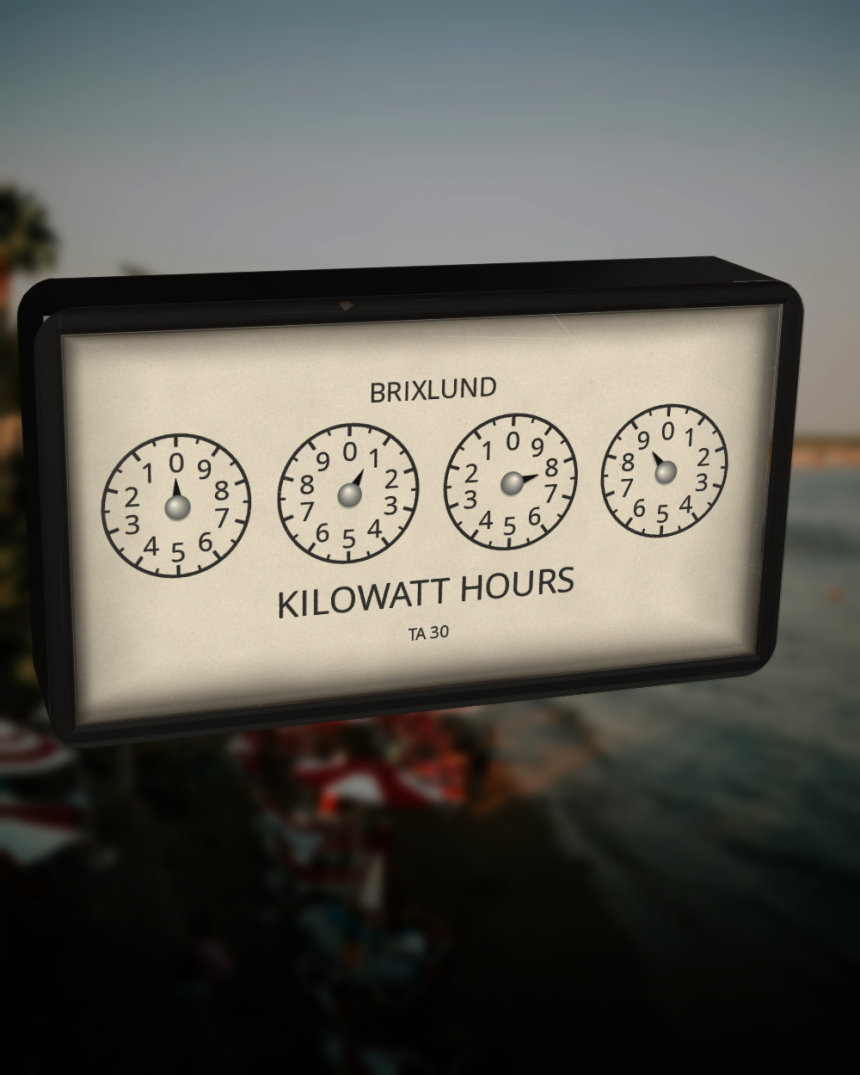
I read 79 kWh
